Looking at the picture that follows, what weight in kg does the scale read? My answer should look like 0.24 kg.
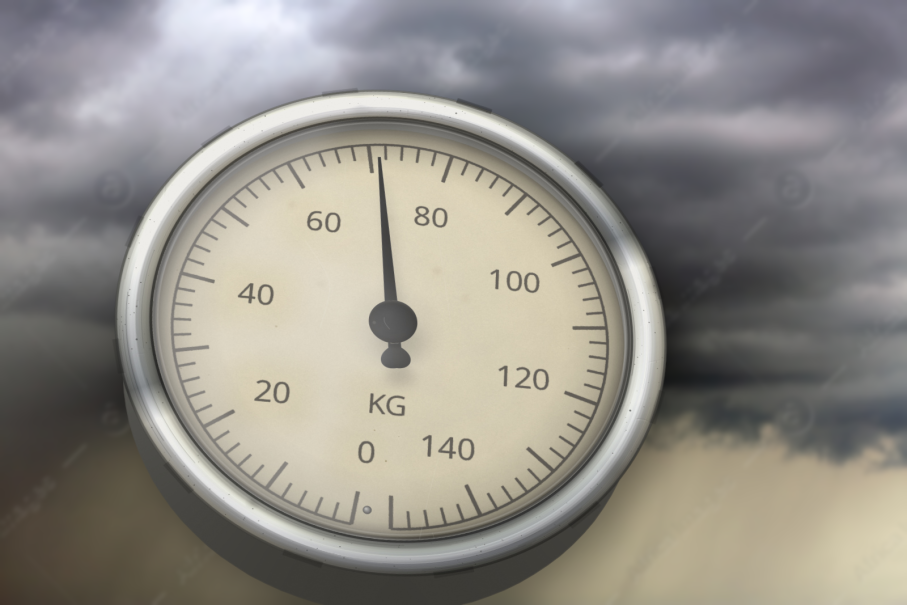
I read 71 kg
